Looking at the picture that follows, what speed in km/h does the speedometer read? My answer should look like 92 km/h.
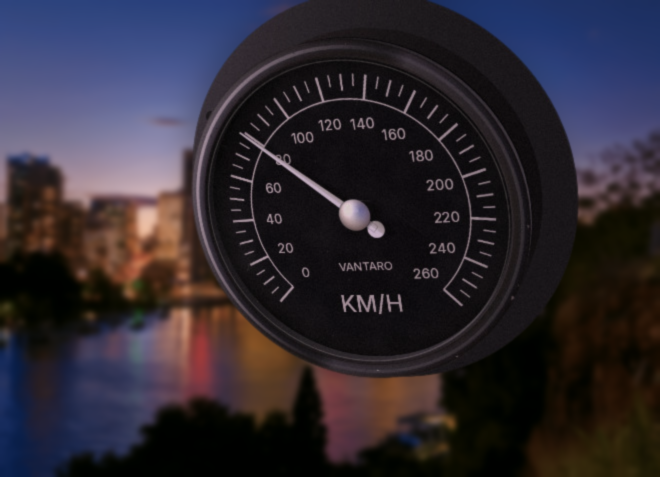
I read 80 km/h
